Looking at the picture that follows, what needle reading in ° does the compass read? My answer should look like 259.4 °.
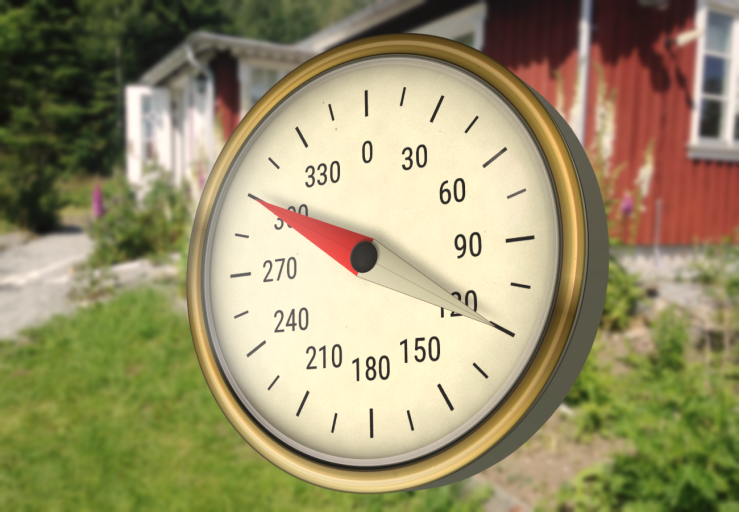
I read 300 °
